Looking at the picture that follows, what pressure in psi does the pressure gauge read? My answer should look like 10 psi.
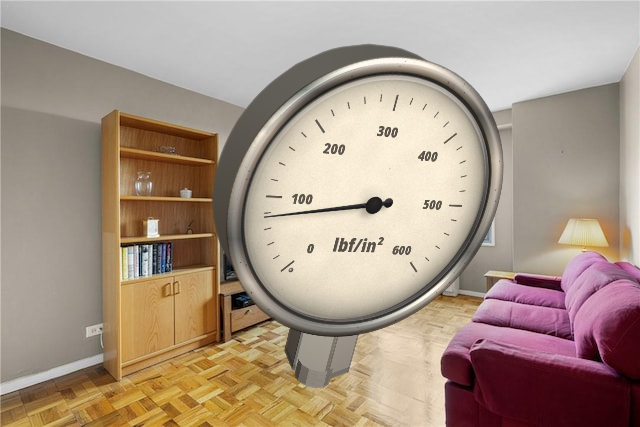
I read 80 psi
